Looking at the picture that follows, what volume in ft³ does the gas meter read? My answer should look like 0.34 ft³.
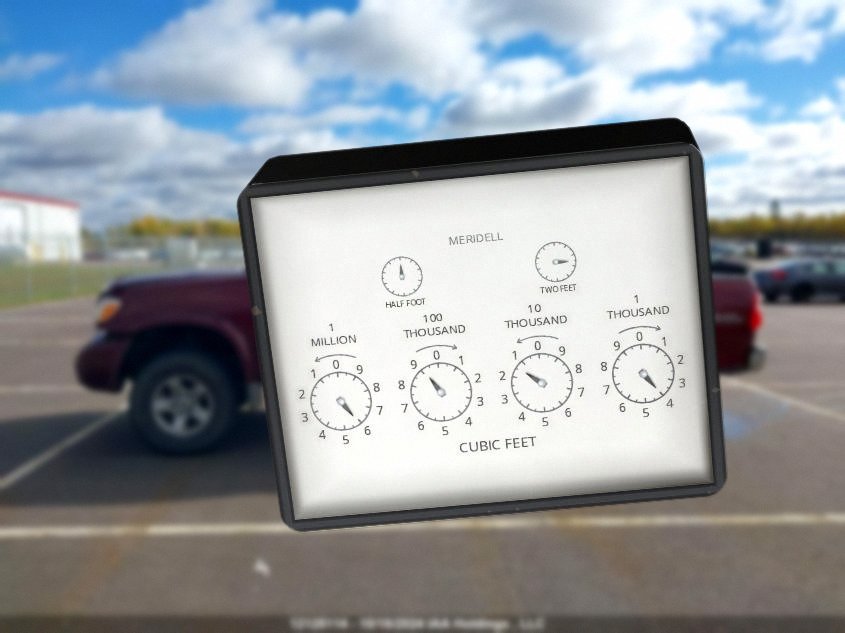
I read 591400 ft³
